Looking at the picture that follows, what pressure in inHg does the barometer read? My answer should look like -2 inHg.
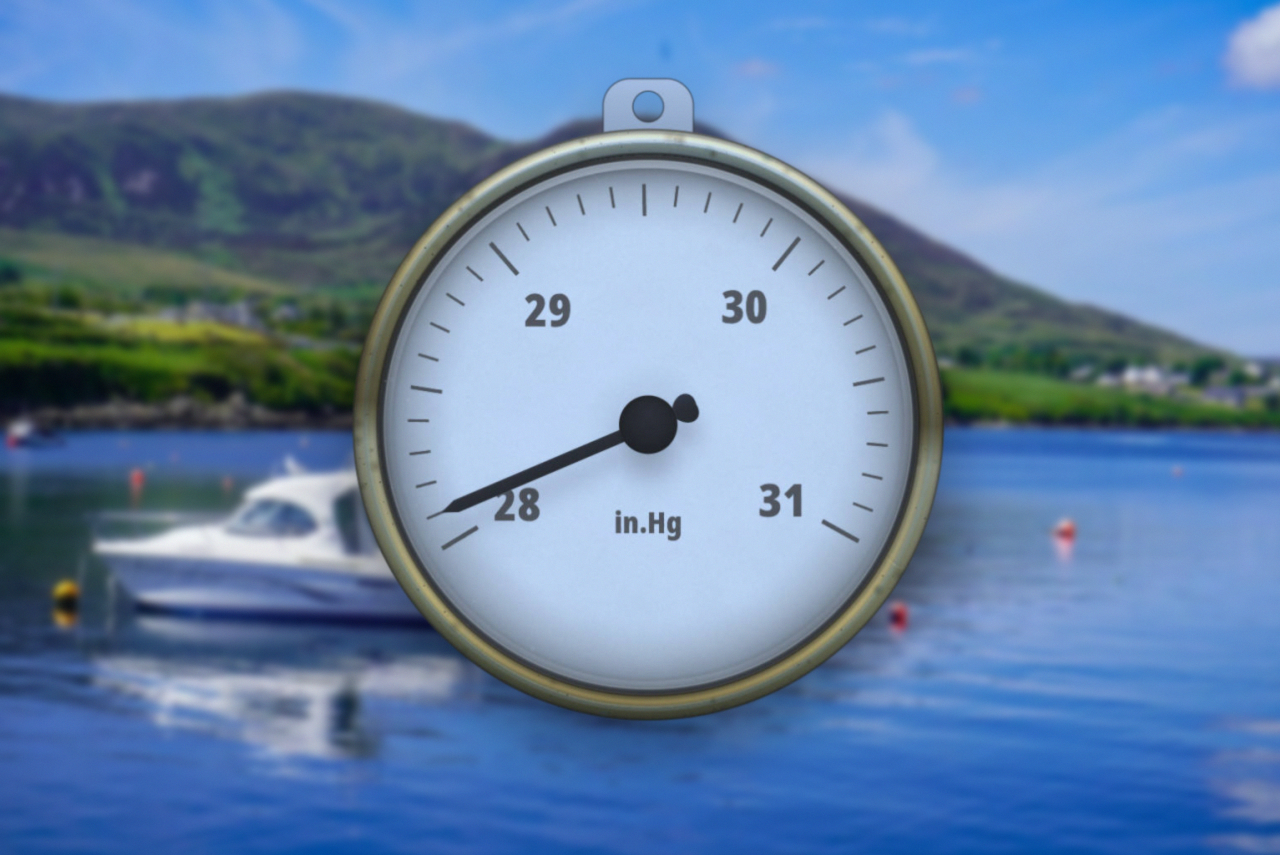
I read 28.1 inHg
